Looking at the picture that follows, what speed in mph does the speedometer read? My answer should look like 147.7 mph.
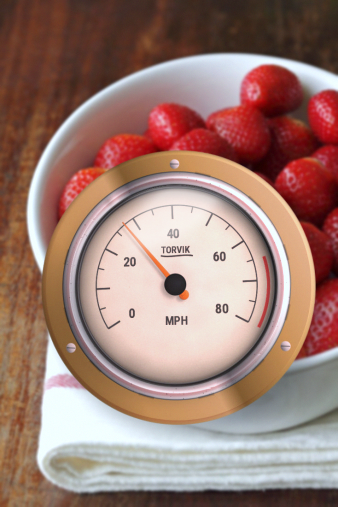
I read 27.5 mph
